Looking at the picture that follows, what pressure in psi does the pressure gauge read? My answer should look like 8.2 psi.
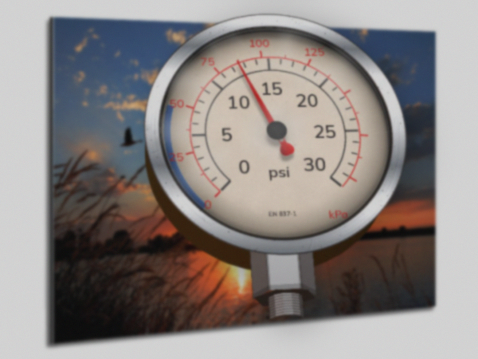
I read 12.5 psi
